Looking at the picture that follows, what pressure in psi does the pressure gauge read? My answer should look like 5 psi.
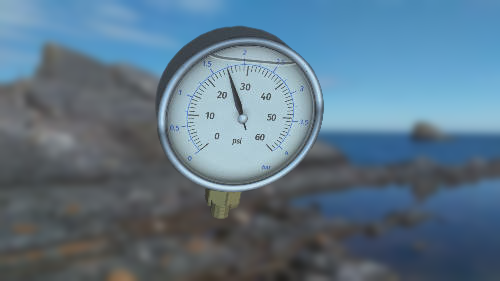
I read 25 psi
